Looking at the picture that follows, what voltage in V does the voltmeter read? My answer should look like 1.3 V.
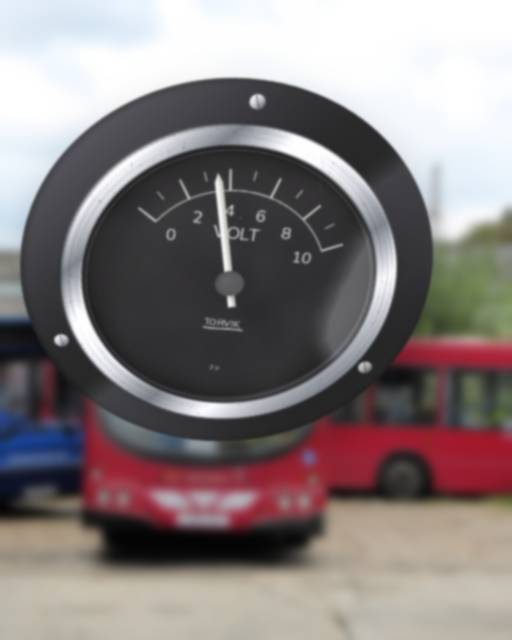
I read 3.5 V
